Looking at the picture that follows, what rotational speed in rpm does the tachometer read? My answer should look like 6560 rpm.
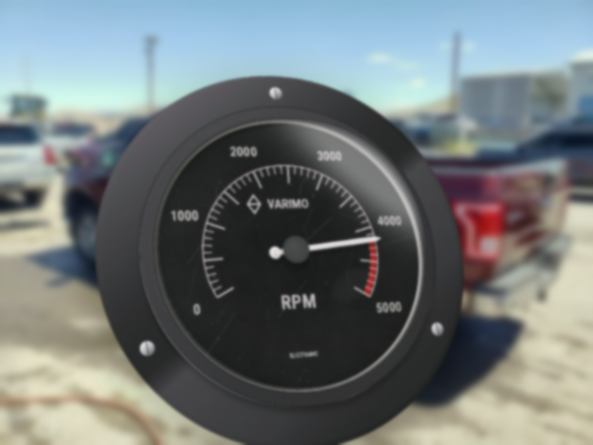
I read 4200 rpm
